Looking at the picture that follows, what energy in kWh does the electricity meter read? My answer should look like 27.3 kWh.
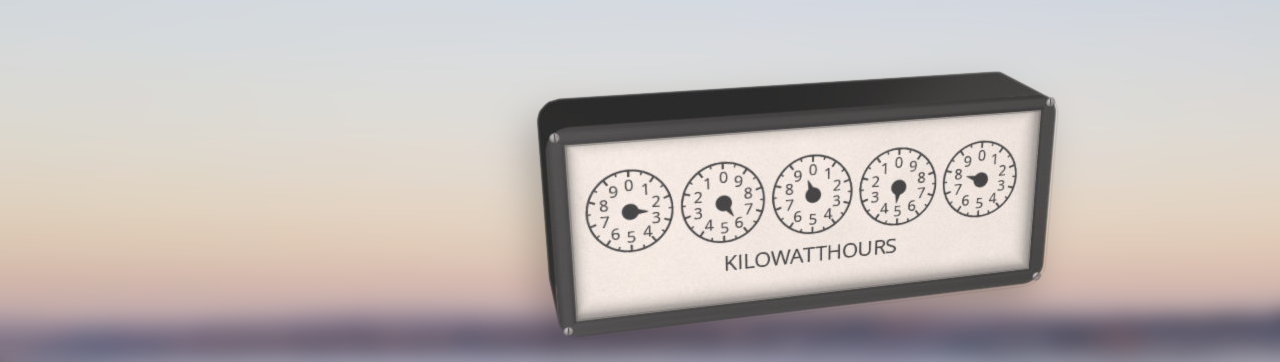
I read 25948 kWh
